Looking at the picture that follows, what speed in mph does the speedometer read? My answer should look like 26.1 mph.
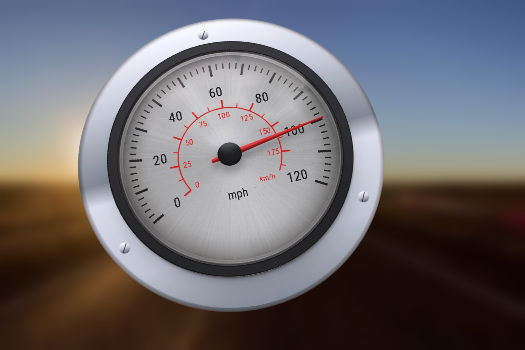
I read 100 mph
